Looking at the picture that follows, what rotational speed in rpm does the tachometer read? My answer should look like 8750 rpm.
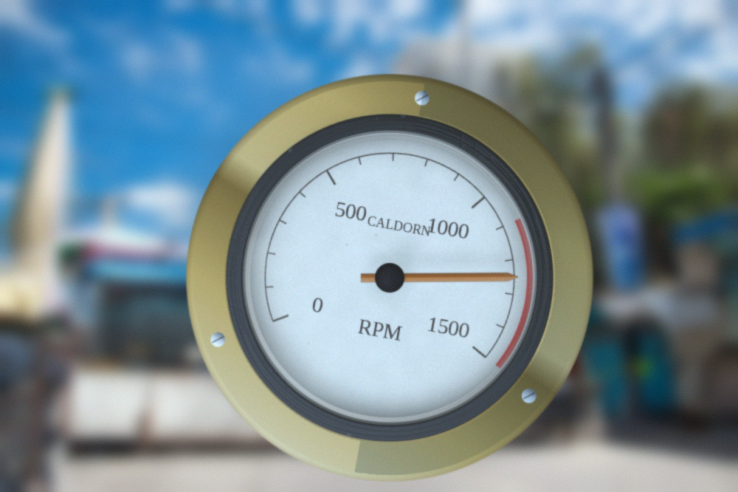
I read 1250 rpm
